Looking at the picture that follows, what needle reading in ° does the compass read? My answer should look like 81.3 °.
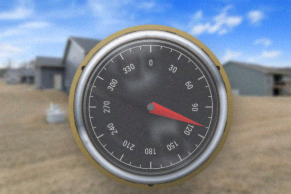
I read 110 °
